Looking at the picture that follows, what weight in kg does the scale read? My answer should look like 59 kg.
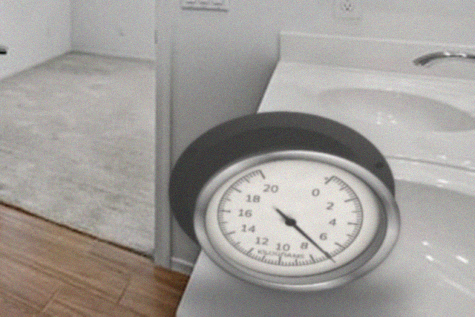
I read 7 kg
